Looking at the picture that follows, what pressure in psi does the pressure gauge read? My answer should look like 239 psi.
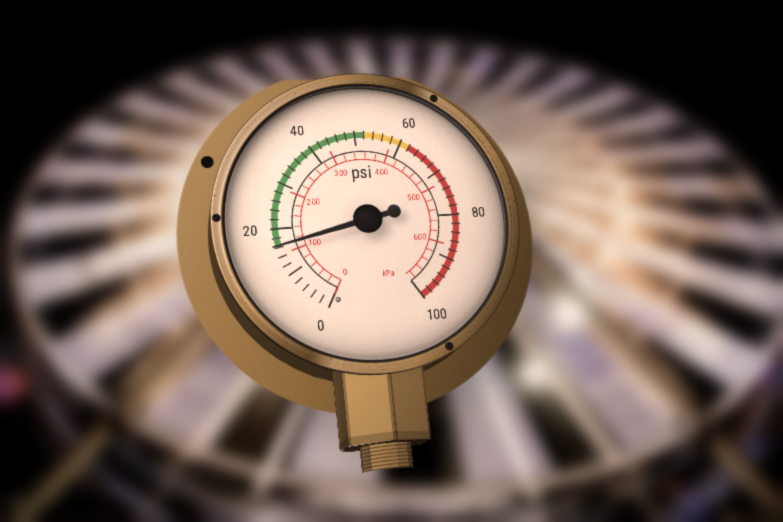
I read 16 psi
